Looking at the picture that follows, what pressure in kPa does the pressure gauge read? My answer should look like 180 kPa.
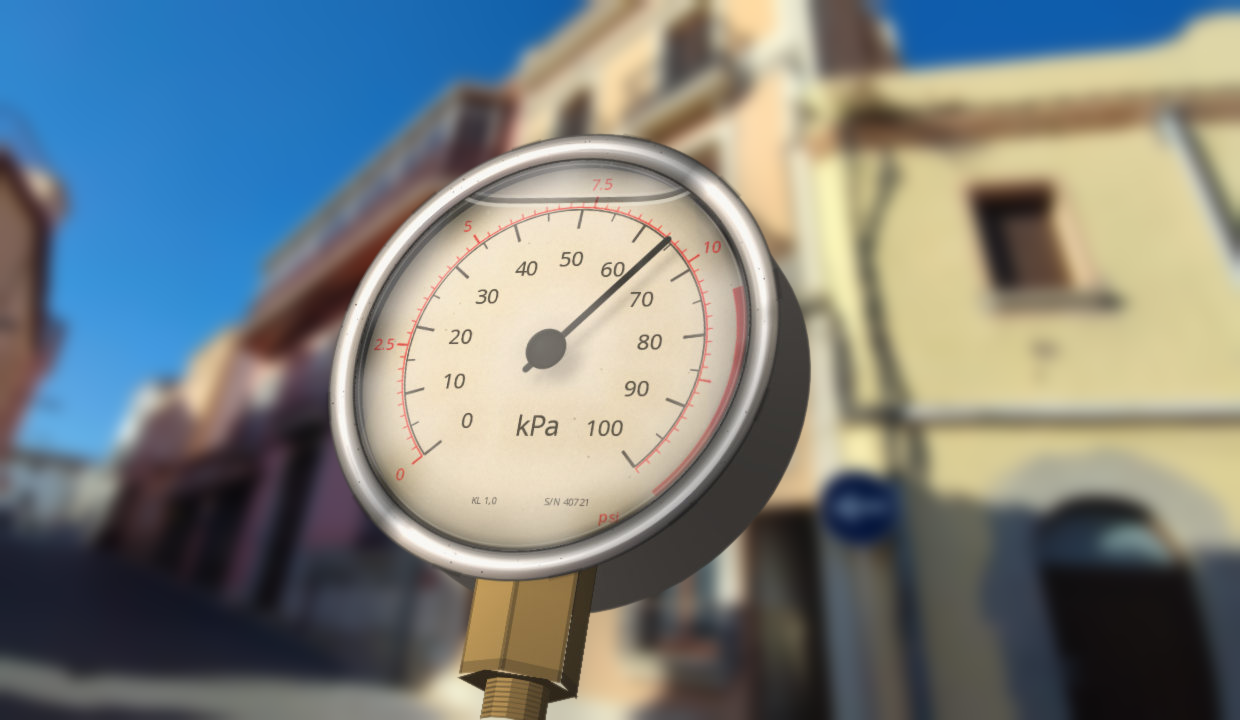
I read 65 kPa
